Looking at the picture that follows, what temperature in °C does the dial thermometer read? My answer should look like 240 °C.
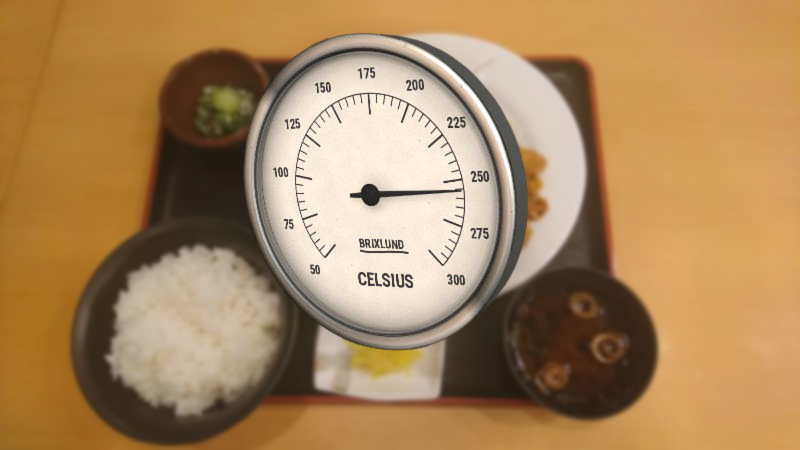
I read 255 °C
